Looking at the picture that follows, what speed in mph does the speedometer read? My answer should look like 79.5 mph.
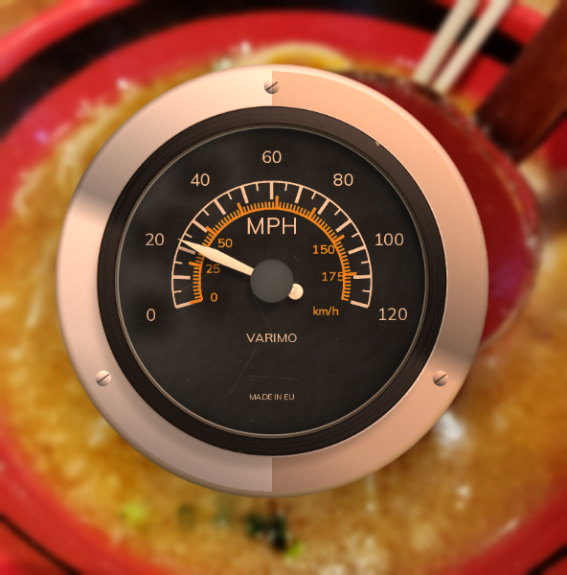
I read 22.5 mph
